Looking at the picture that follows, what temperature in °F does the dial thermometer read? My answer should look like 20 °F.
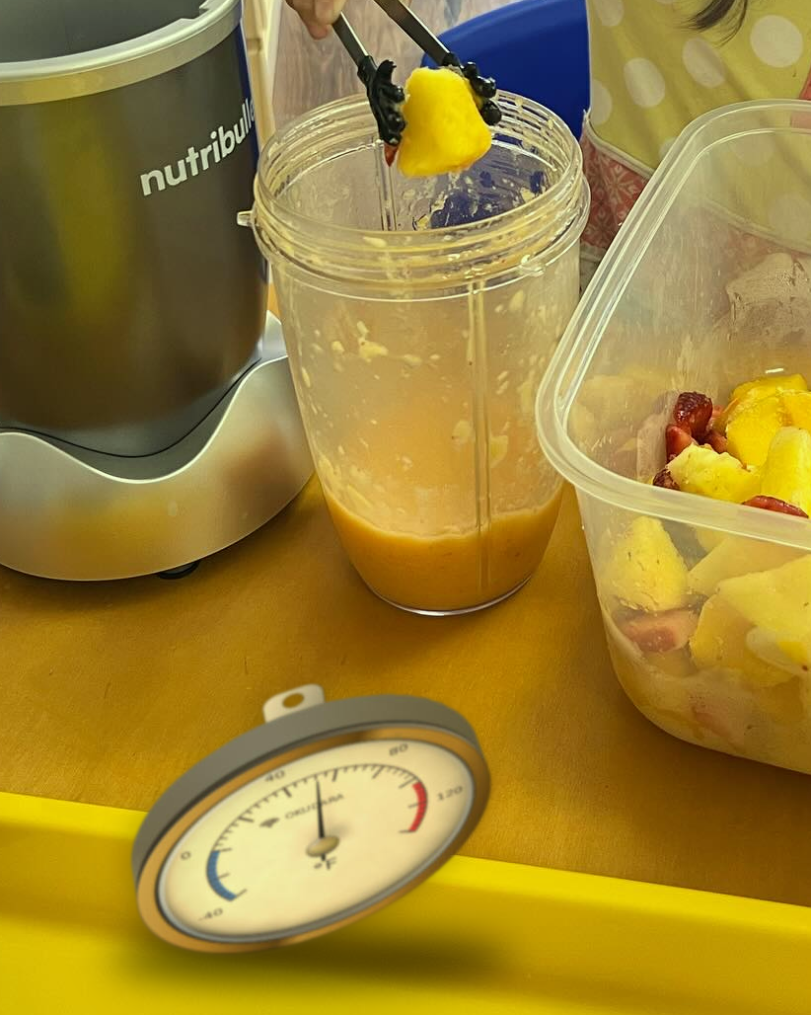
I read 52 °F
